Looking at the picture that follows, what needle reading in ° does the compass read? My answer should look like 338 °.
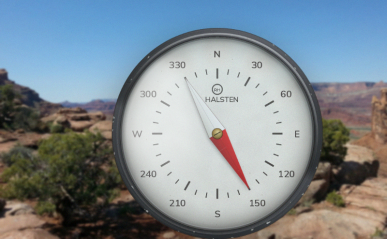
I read 150 °
